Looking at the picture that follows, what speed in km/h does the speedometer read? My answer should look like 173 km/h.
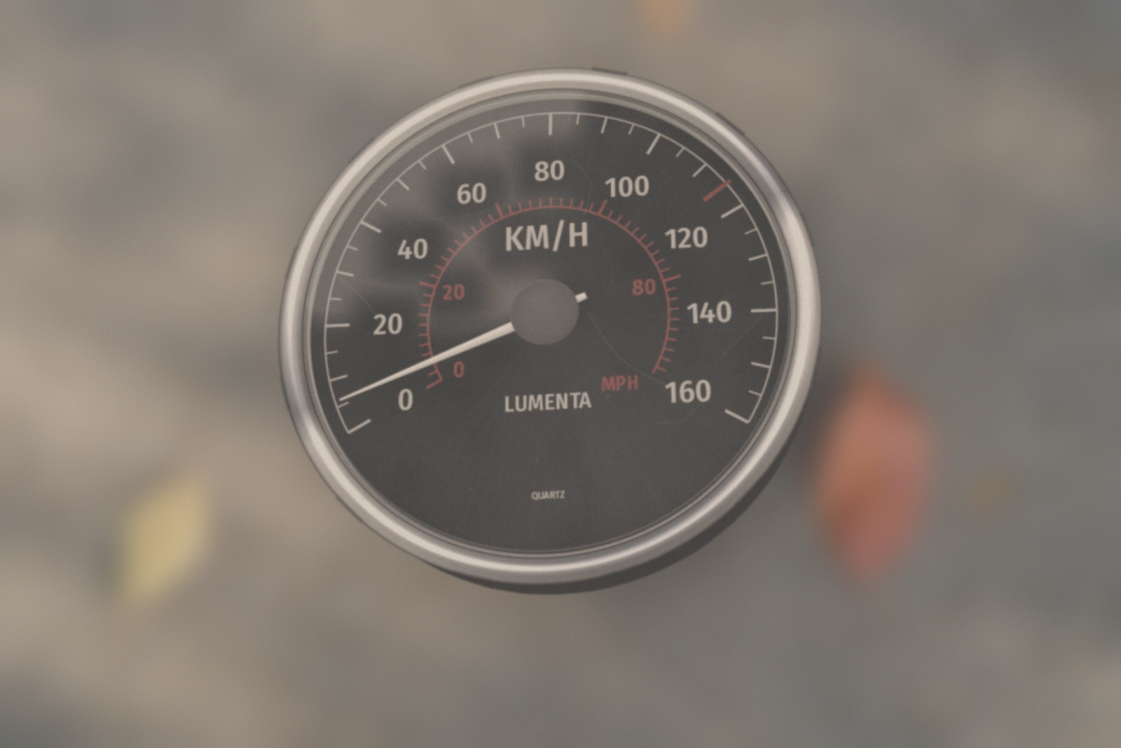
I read 5 km/h
